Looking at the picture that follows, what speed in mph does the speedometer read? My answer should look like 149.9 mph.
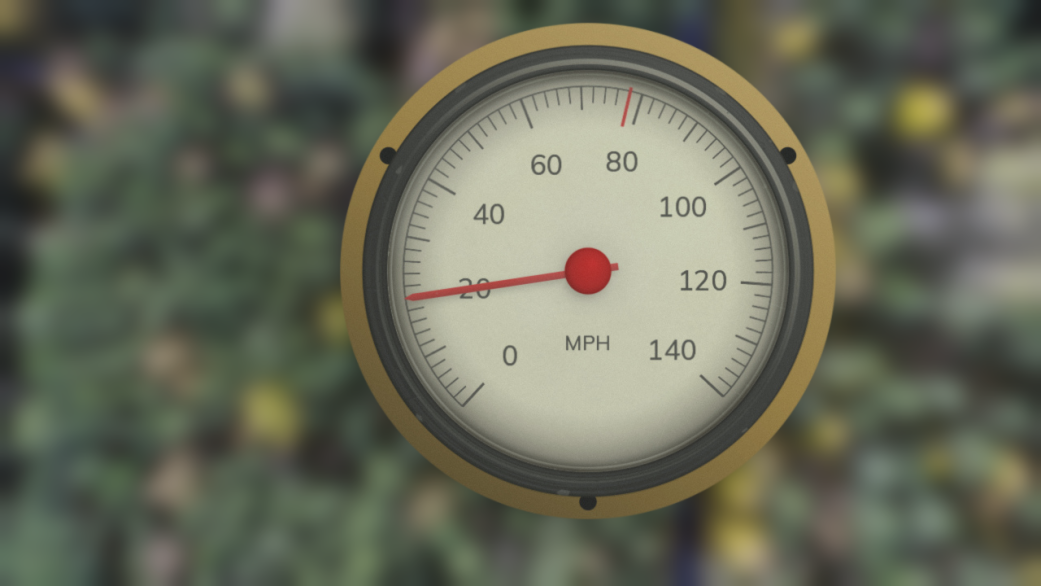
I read 20 mph
